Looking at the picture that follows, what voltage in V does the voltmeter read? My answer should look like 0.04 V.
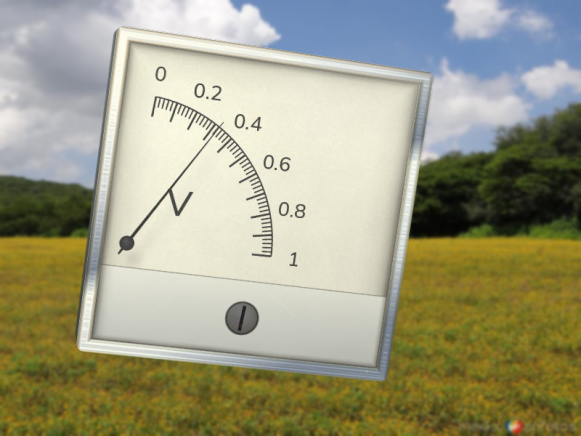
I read 0.32 V
